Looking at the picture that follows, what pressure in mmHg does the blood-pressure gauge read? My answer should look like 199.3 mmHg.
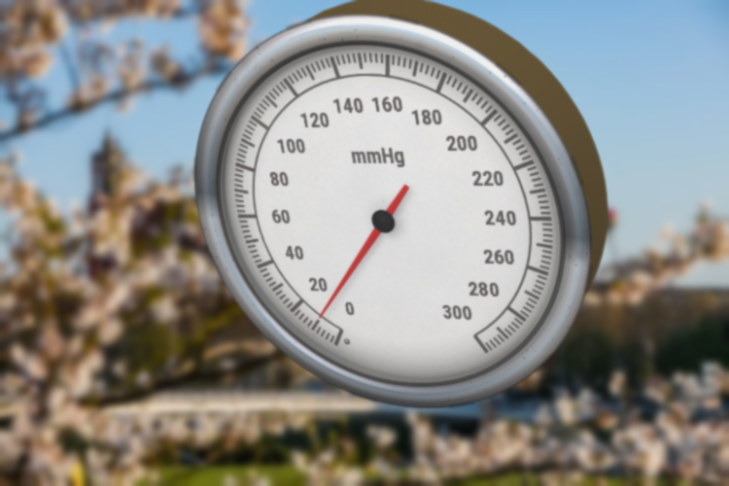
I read 10 mmHg
